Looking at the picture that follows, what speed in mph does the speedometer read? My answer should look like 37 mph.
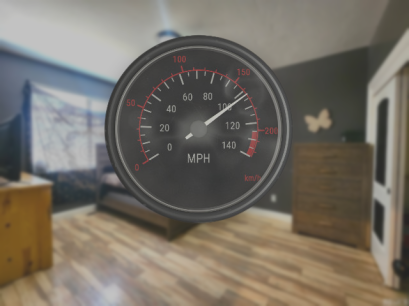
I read 102.5 mph
